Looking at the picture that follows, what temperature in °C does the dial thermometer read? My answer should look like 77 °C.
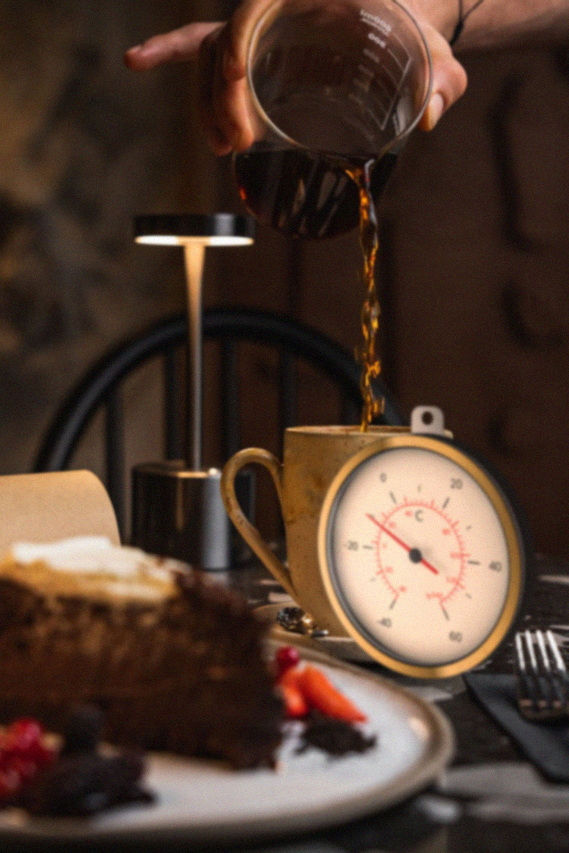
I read -10 °C
